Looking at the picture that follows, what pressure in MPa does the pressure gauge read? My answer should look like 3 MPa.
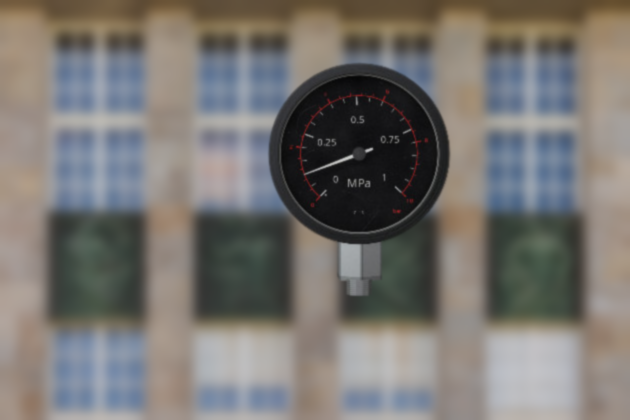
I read 0.1 MPa
